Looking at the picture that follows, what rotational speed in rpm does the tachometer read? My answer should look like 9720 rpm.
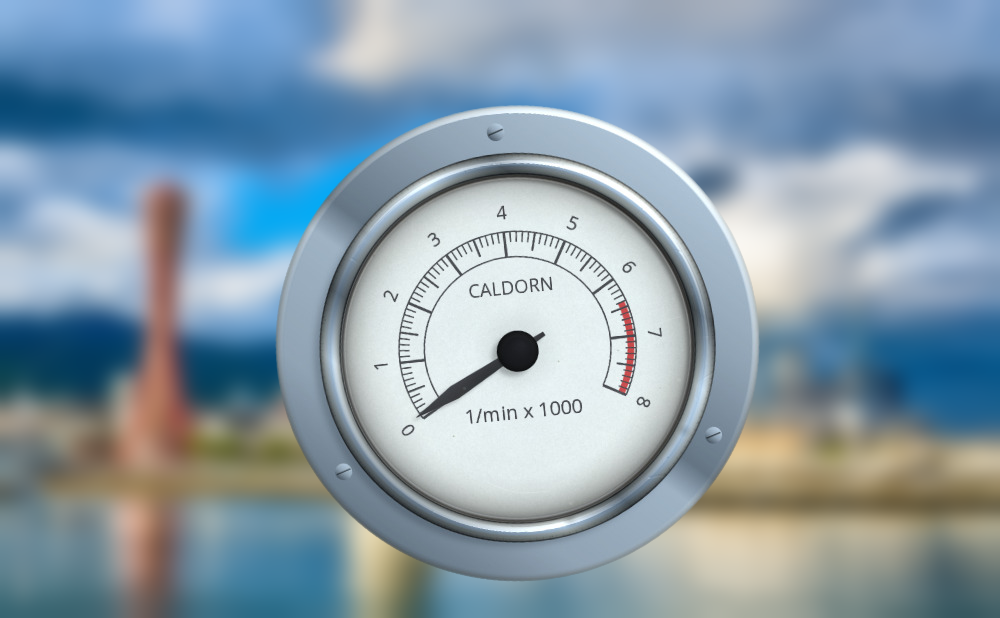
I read 100 rpm
